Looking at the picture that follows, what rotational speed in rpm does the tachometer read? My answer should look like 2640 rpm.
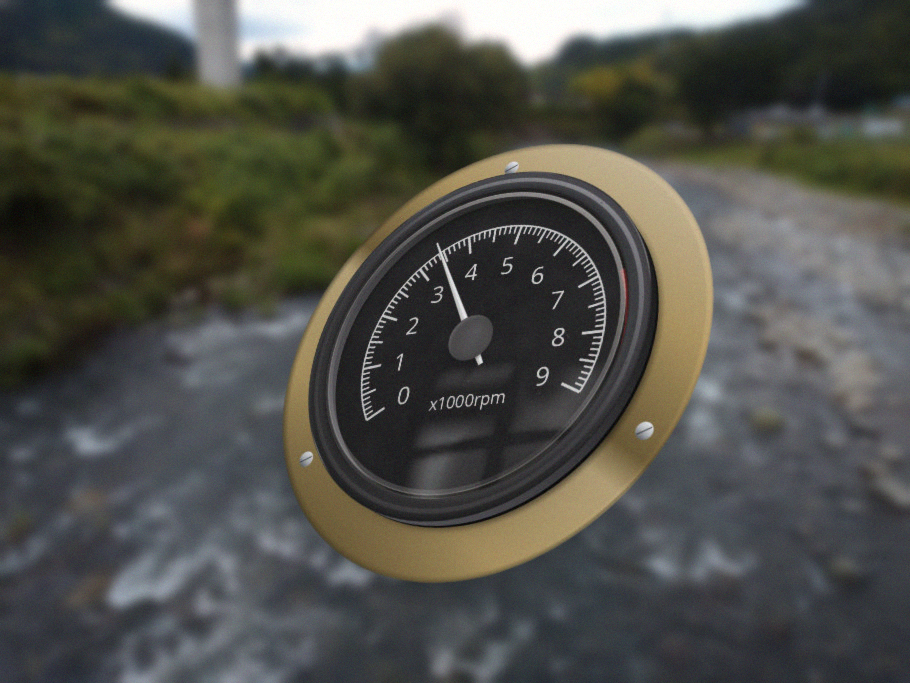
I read 3500 rpm
